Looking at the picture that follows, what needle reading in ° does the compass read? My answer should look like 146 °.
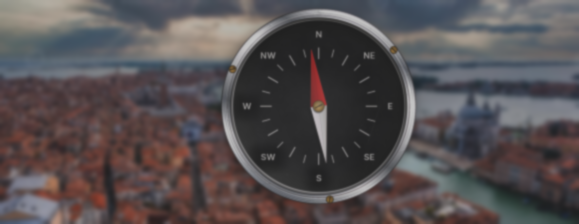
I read 352.5 °
